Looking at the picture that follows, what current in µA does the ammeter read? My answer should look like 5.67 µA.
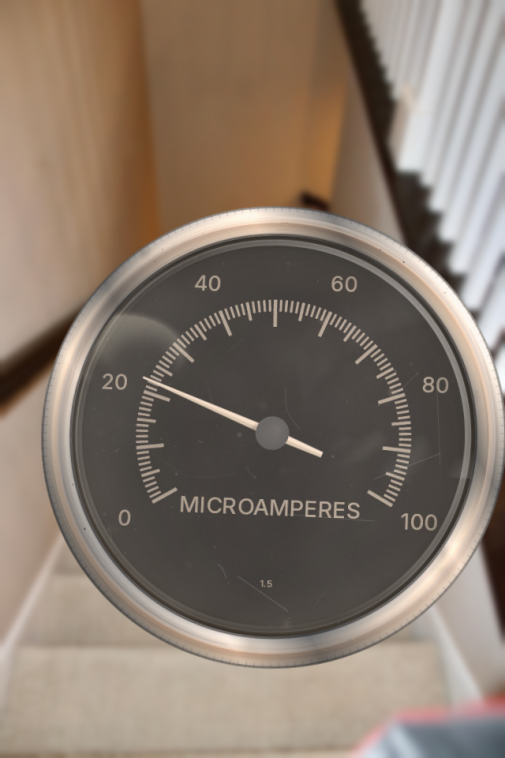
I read 22 µA
